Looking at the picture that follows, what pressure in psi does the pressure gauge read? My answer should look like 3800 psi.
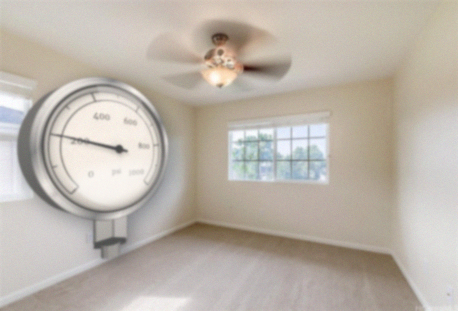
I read 200 psi
